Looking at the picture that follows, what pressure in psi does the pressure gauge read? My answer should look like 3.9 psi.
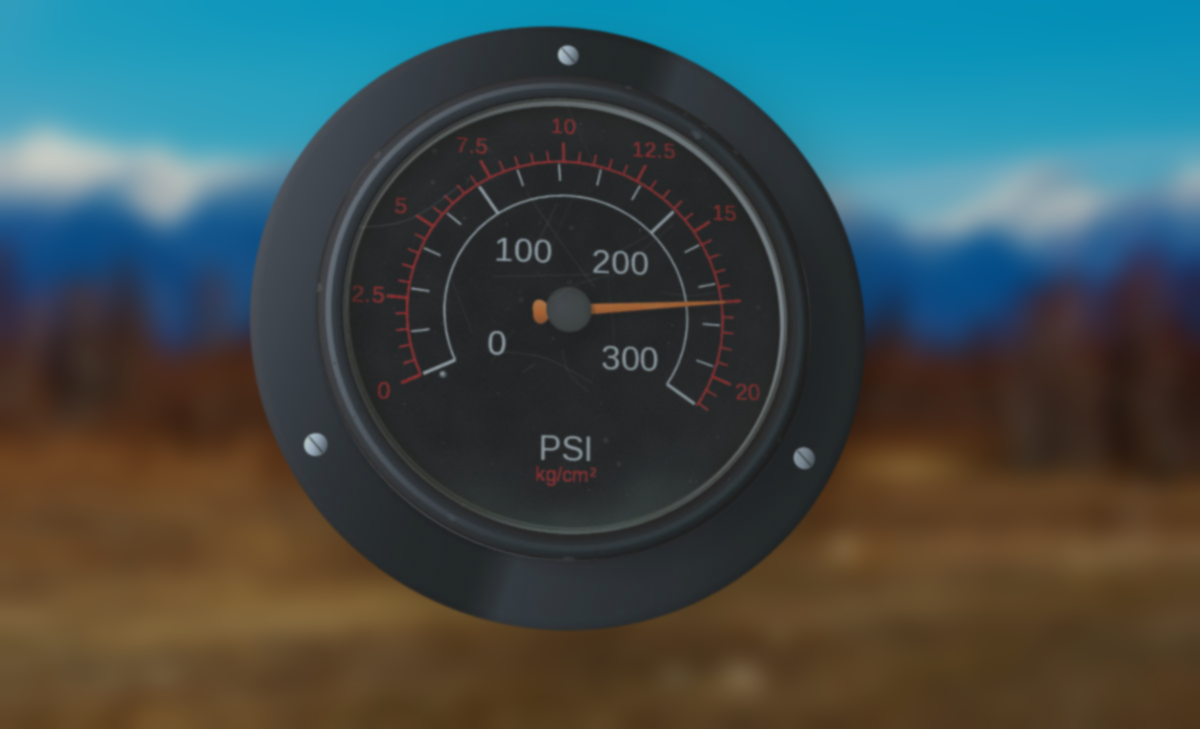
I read 250 psi
